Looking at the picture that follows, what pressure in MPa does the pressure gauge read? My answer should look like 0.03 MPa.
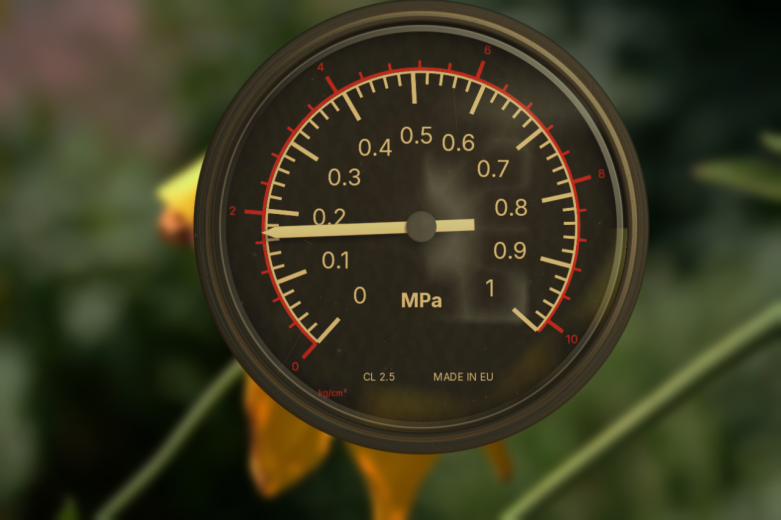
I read 0.17 MPa
